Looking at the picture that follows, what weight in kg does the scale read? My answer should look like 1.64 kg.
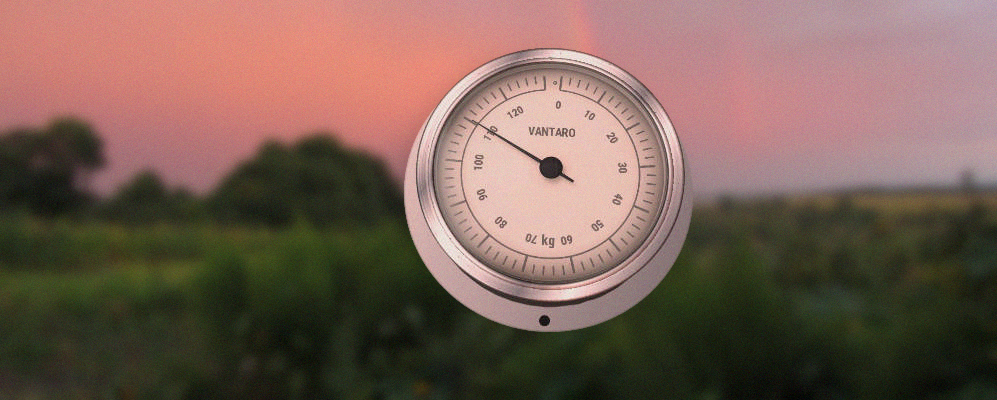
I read 110 kg
